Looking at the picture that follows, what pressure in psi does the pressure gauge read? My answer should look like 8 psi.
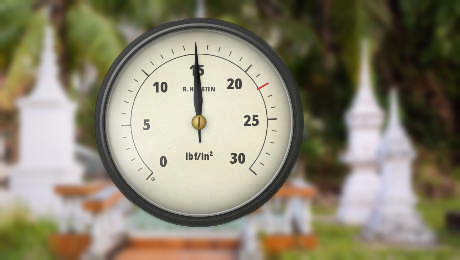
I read 15 psi
